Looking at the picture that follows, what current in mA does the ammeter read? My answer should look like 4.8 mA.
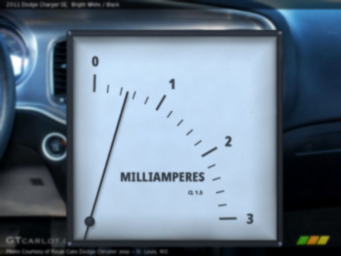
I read 0.5 mA
